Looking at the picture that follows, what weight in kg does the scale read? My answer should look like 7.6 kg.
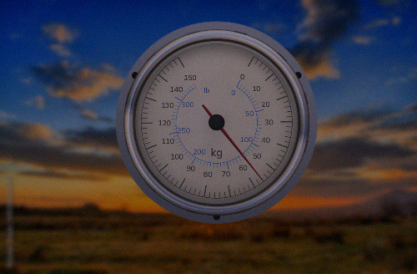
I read 56 kg
